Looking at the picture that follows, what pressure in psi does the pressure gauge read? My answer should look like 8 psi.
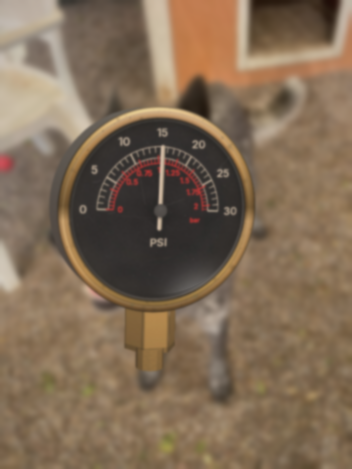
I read 15 psi
